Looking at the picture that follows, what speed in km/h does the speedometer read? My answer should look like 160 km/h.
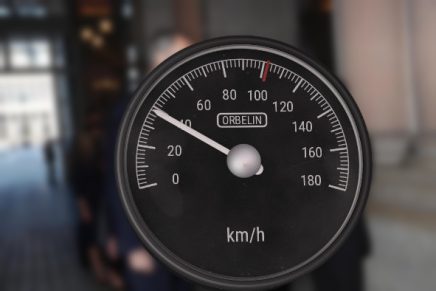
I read 38 km/h
